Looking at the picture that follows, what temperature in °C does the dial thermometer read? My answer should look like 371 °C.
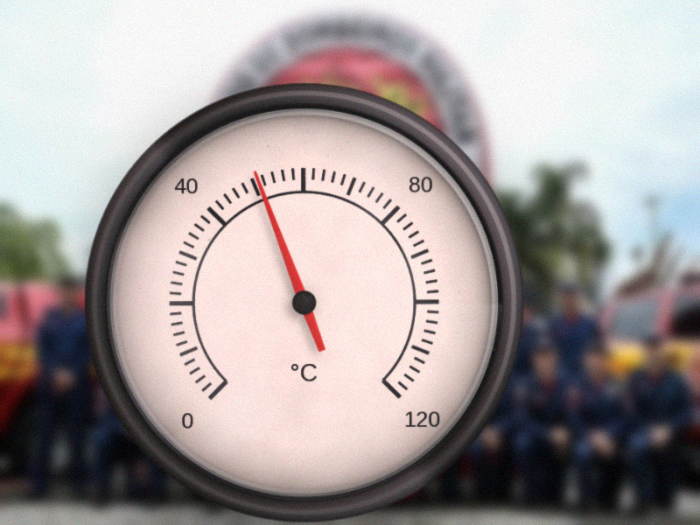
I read 51 °C
